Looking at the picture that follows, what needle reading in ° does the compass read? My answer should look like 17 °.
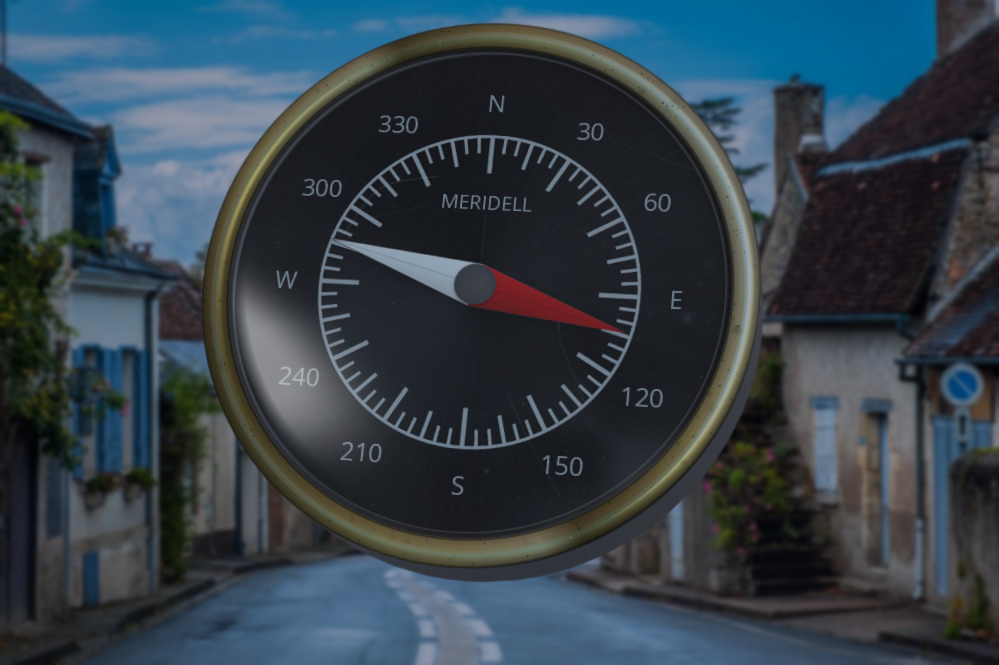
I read 105 °
